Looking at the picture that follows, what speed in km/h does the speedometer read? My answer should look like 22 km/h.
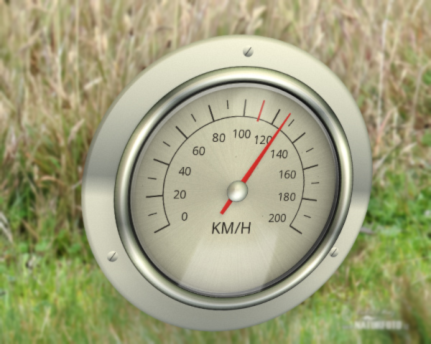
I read 125 km/h
